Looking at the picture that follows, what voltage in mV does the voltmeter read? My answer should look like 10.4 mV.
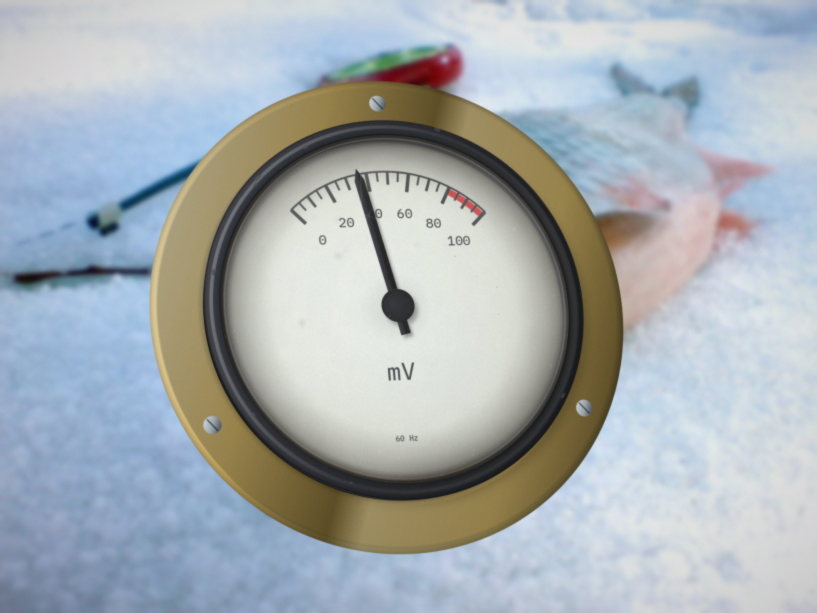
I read 35 mV
